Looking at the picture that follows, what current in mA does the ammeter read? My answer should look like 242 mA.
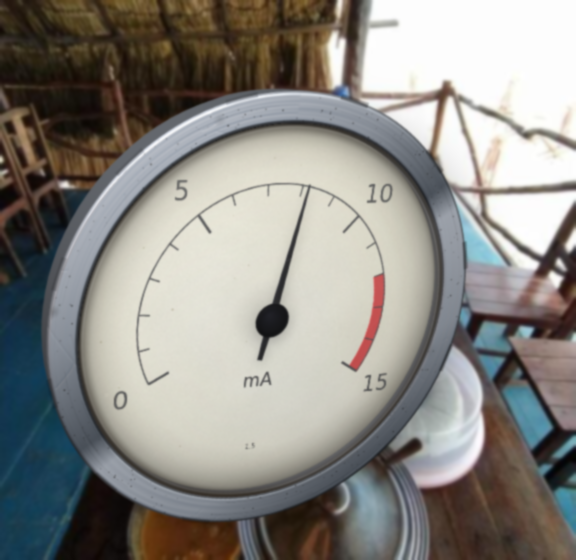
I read 8 mA
